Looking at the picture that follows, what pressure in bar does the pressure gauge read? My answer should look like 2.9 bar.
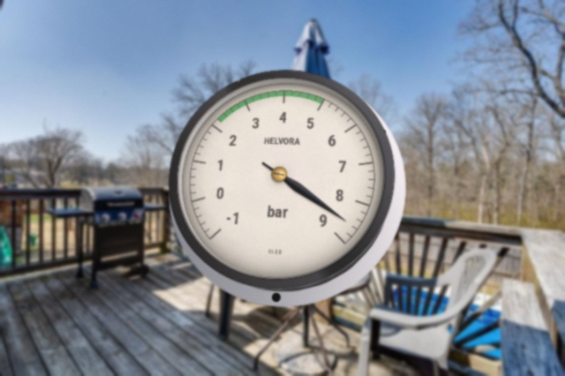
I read 8.6 bar
